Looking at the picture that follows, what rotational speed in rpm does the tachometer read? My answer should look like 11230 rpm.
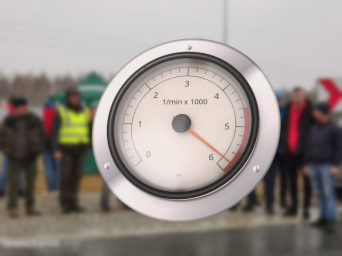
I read 5800 rpm
